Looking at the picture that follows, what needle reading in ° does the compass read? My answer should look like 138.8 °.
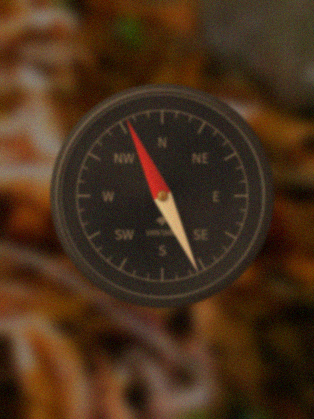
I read 335 °
